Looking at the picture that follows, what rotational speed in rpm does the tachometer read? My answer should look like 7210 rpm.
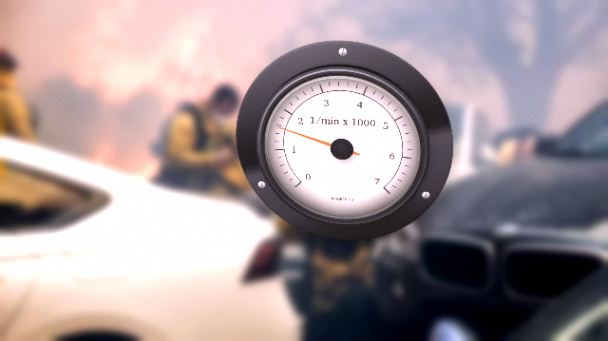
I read 1600 rpm
